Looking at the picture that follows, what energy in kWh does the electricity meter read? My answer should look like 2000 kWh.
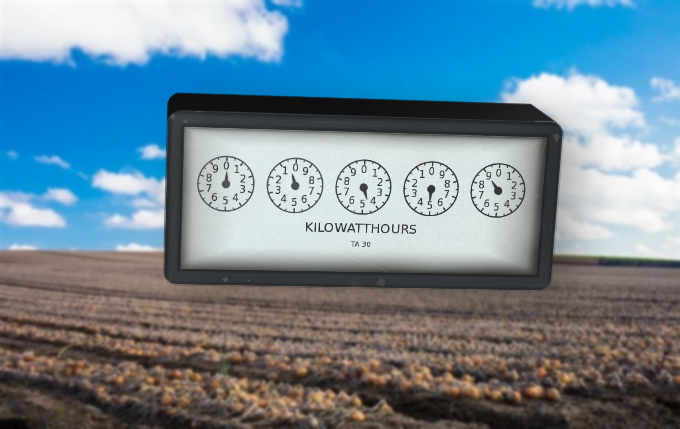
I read 449 kWh
